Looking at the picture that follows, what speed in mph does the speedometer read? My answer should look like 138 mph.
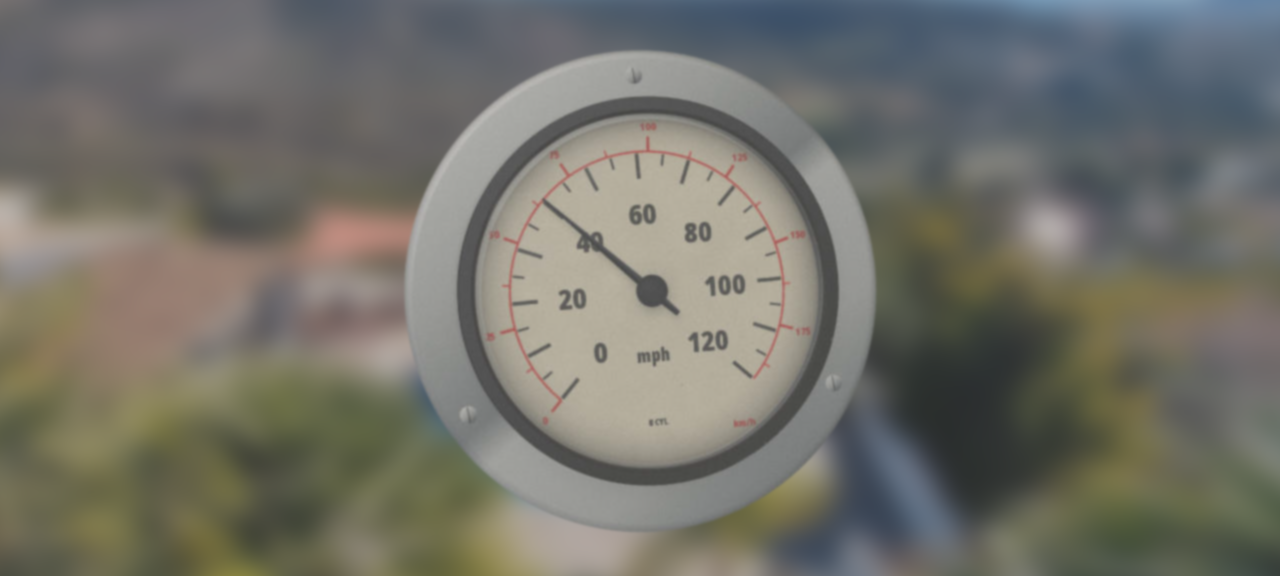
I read 40 mph
